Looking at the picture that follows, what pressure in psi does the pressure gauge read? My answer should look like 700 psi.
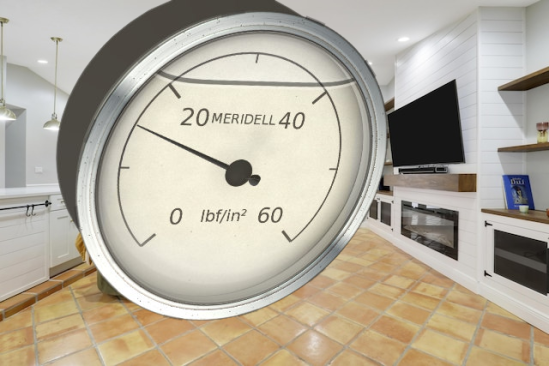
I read 15 psi
